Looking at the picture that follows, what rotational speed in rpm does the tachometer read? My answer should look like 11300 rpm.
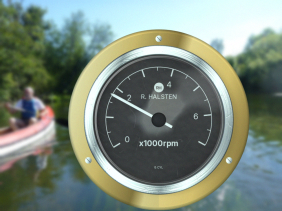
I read 1750 rpm
